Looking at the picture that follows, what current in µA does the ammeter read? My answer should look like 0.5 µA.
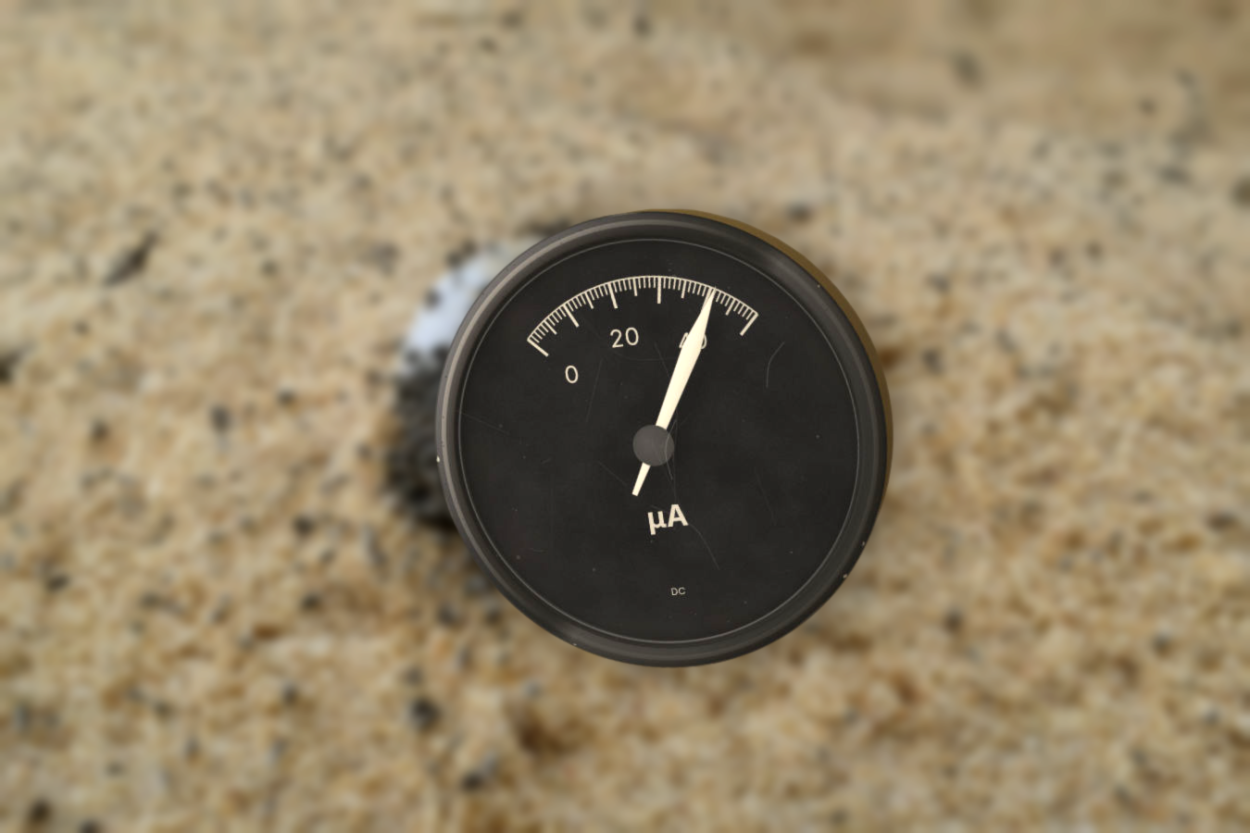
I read 41 µA
